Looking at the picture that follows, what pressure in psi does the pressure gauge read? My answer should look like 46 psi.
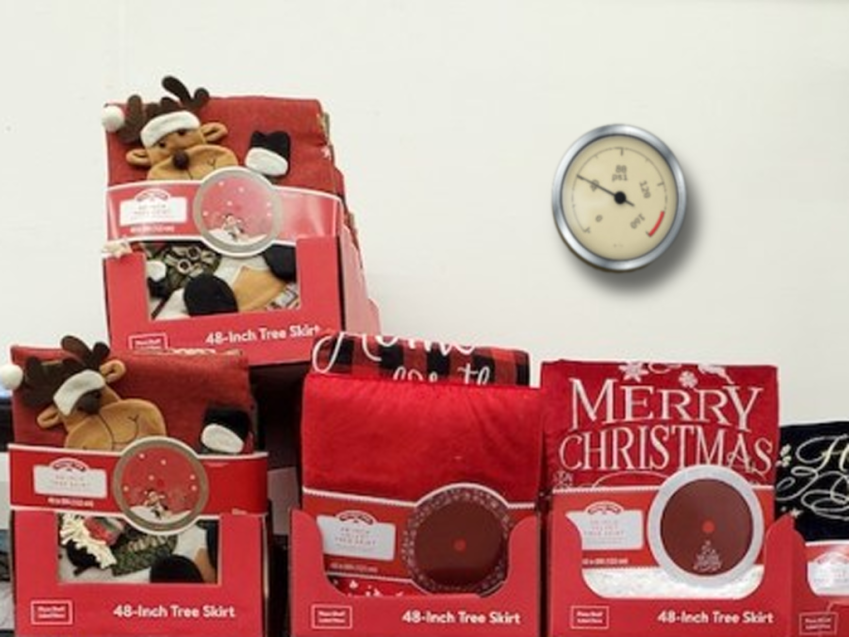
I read 40 psi
